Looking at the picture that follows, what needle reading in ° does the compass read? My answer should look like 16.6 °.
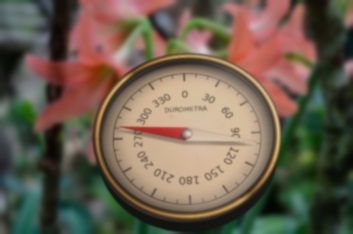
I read 280 °
